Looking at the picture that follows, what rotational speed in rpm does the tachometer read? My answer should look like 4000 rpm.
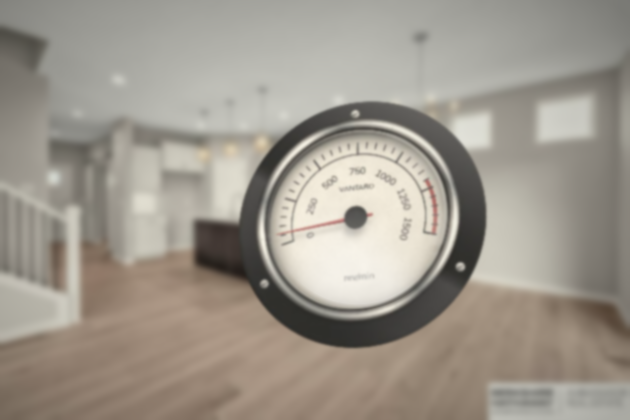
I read 50 rpm
